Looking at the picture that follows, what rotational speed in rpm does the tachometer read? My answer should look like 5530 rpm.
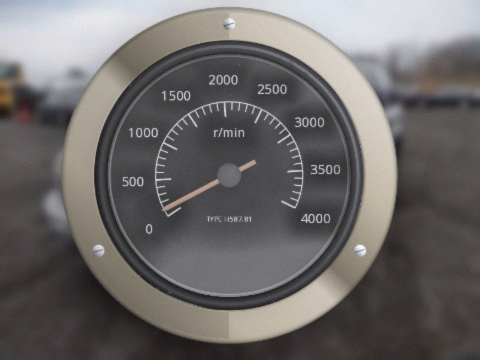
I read 100 rpm
